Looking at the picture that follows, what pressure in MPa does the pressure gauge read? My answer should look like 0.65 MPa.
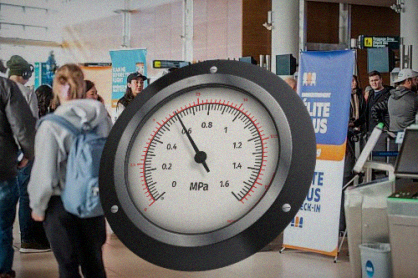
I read 0.6 MPa
